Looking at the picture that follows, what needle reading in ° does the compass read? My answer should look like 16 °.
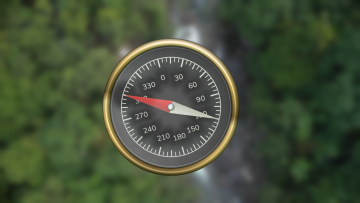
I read 300 °
